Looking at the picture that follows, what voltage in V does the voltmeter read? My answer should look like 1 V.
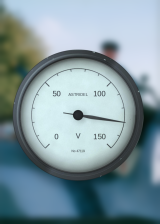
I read 130 V
